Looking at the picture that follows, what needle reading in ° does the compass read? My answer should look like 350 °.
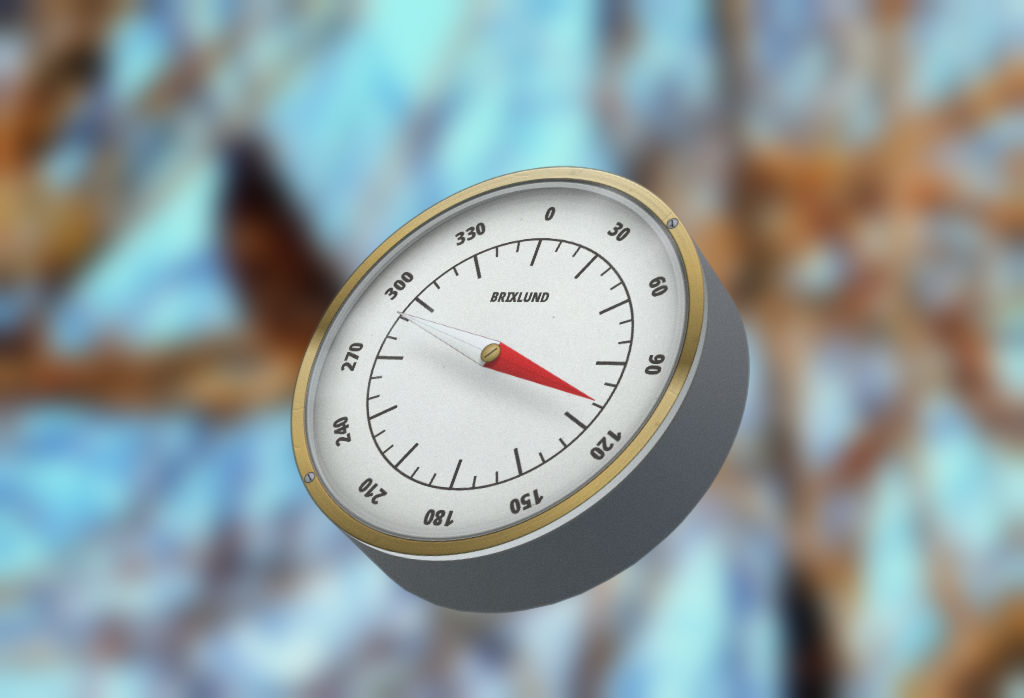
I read 110 °
